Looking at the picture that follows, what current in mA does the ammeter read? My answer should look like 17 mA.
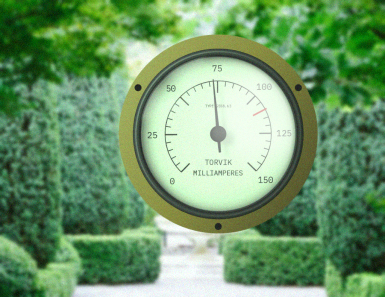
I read 72.5 mA
